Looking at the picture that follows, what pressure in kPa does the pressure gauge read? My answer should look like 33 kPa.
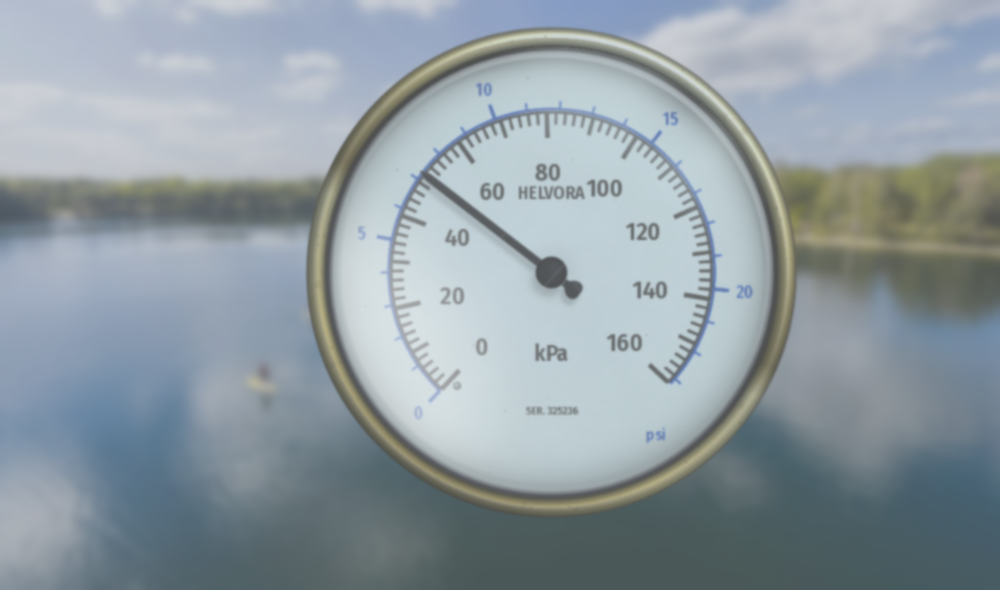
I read 50 kPa
